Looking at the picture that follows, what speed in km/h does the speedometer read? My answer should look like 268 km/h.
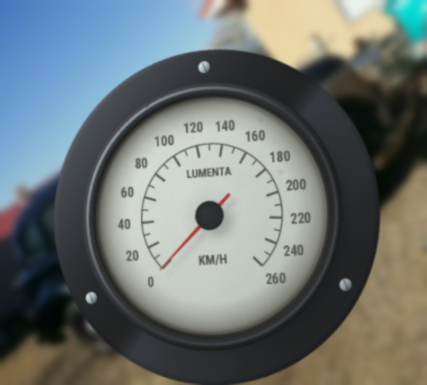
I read 0 km/h
